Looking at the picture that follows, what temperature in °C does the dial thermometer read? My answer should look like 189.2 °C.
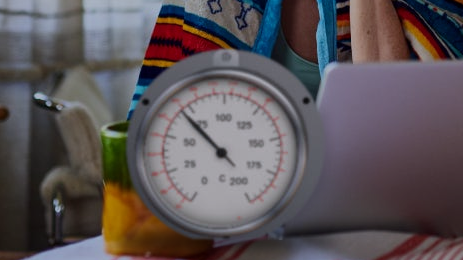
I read 70 °C
